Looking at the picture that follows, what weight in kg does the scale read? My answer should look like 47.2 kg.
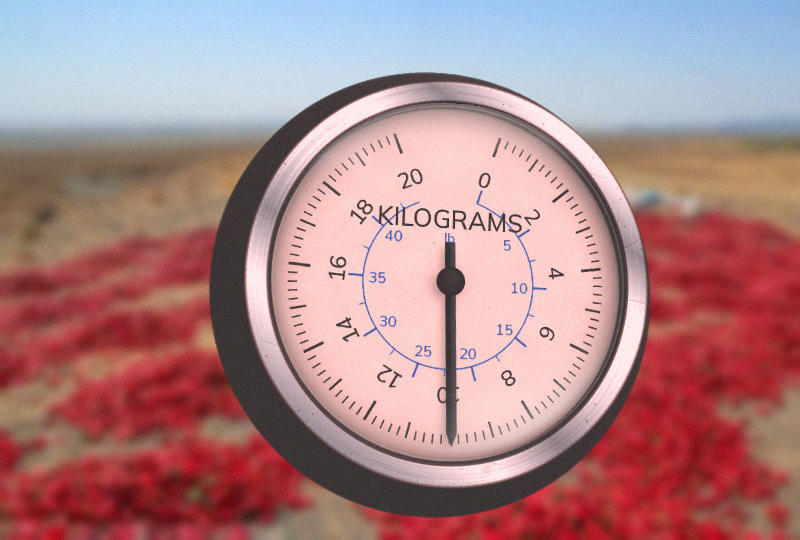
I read 10 kg
